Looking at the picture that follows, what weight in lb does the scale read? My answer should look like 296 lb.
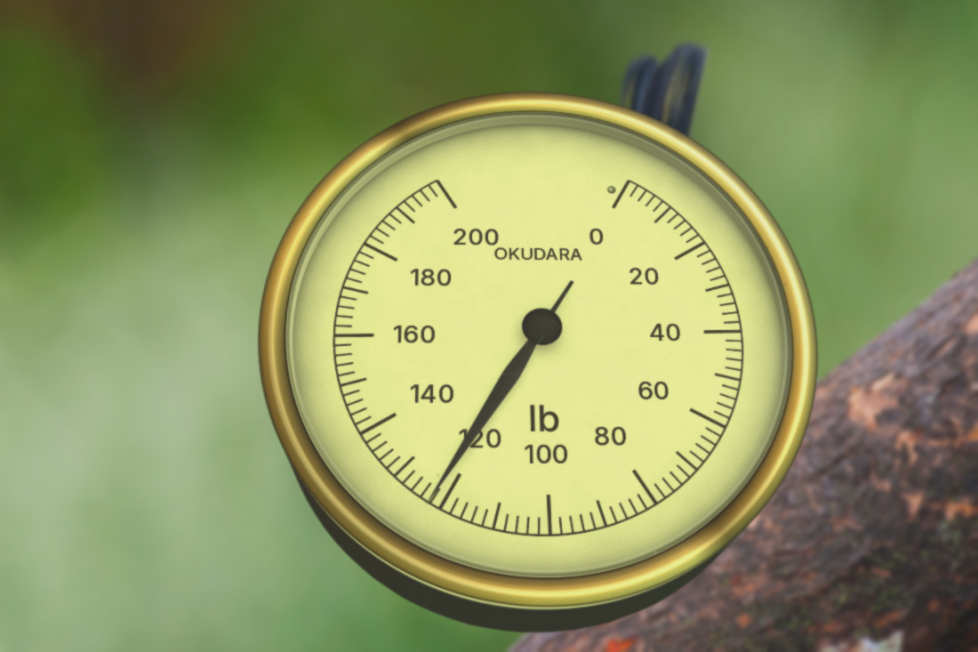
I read 122 lb
